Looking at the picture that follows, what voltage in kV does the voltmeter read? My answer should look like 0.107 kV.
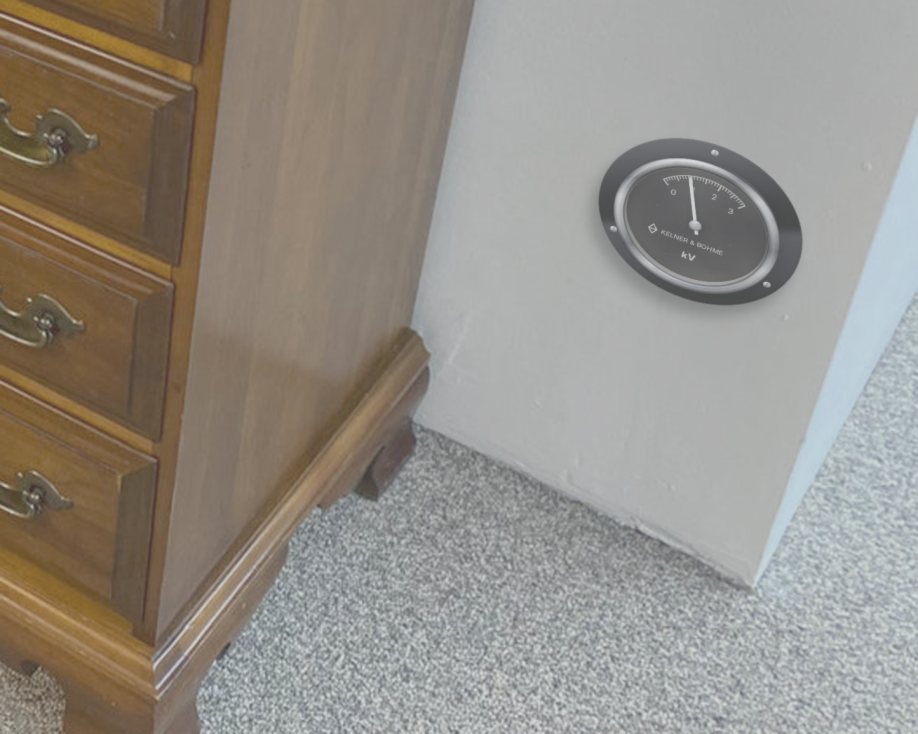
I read 1 kV
